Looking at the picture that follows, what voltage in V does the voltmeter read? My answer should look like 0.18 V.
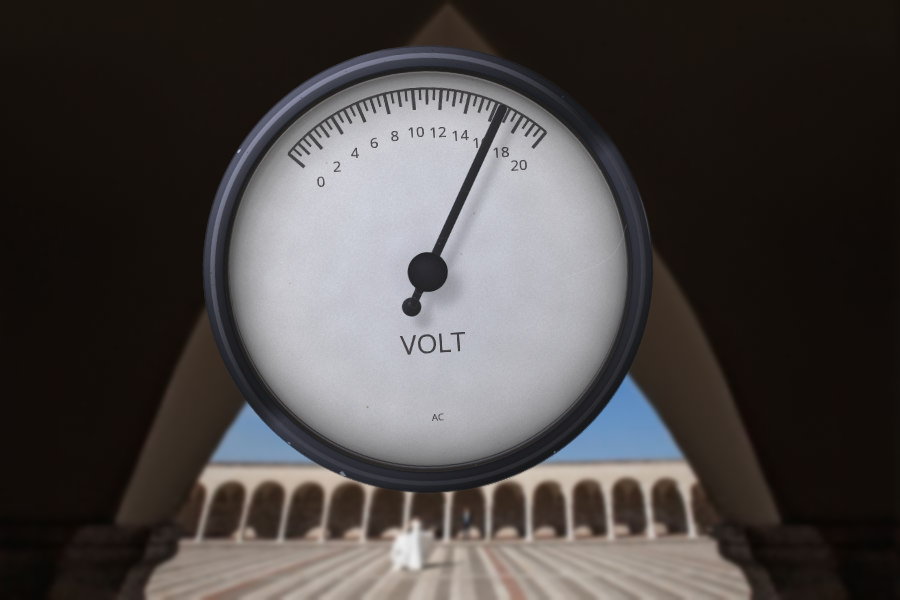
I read 16.5 V
